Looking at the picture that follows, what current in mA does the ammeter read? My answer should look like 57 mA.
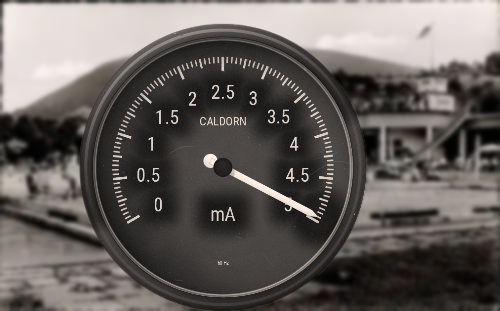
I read 4.95 mA
